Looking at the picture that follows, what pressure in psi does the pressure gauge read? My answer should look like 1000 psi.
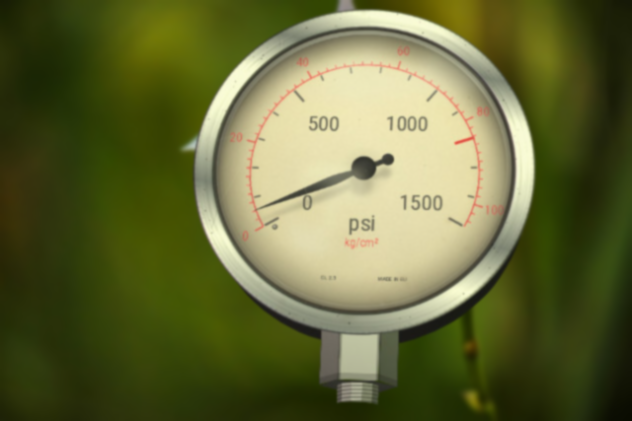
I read 50 psi
